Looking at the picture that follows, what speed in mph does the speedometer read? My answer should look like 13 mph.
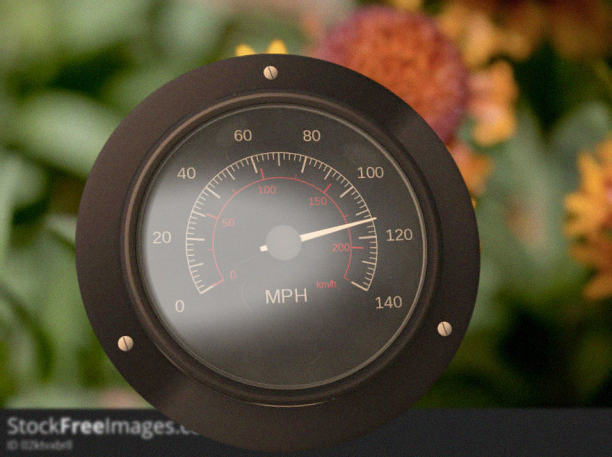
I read 114 mph
